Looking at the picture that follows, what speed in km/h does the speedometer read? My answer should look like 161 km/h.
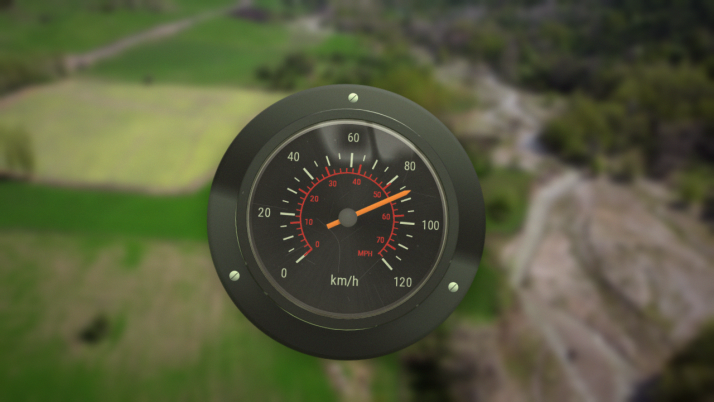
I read 87.5 km/h
